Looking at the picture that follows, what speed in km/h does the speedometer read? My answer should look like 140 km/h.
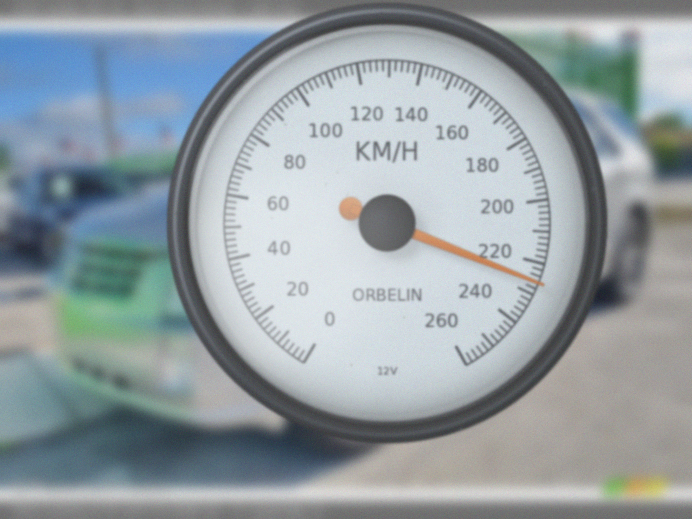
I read 226 km/h
